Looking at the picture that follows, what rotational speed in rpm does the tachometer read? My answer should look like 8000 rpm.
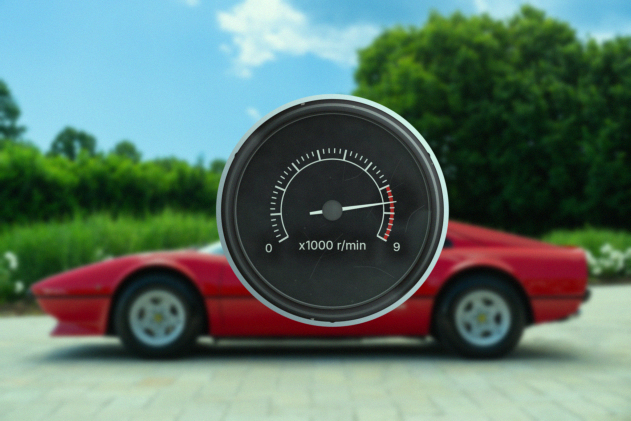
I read 7600 rpm
